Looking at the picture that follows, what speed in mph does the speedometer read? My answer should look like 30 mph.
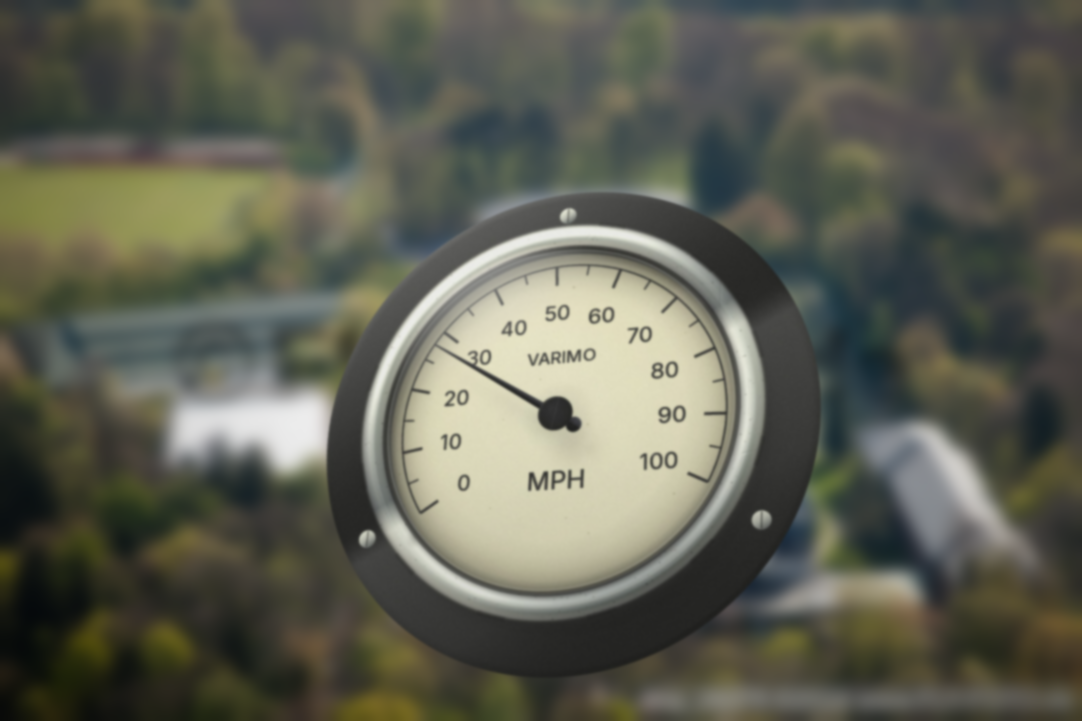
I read 27.5 mph
